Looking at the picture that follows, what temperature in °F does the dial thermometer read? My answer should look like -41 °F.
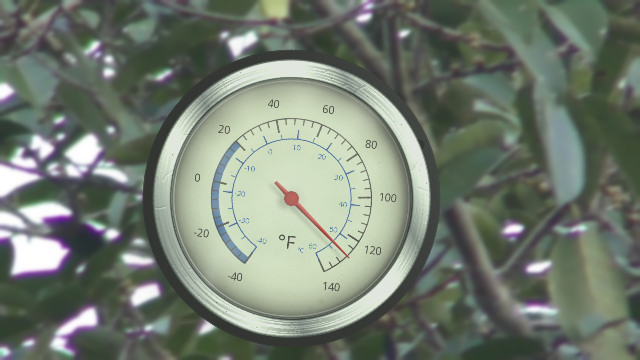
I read 128 °F
